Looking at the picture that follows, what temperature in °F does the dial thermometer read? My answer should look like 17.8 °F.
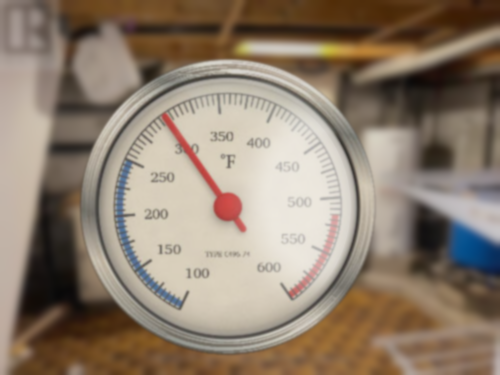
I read 300 °F
